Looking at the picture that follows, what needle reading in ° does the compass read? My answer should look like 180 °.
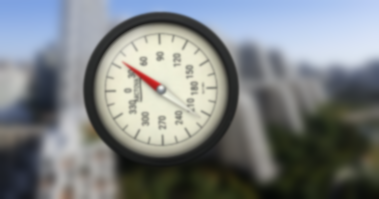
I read 37.5 °
